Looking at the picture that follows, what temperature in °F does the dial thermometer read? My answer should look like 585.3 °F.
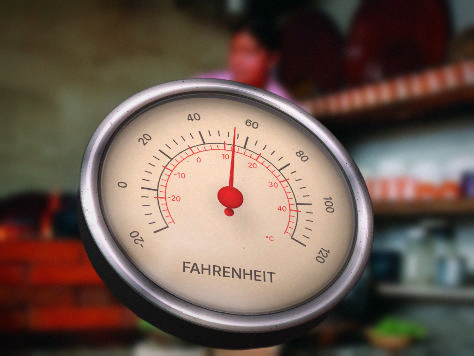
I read 54 °F
